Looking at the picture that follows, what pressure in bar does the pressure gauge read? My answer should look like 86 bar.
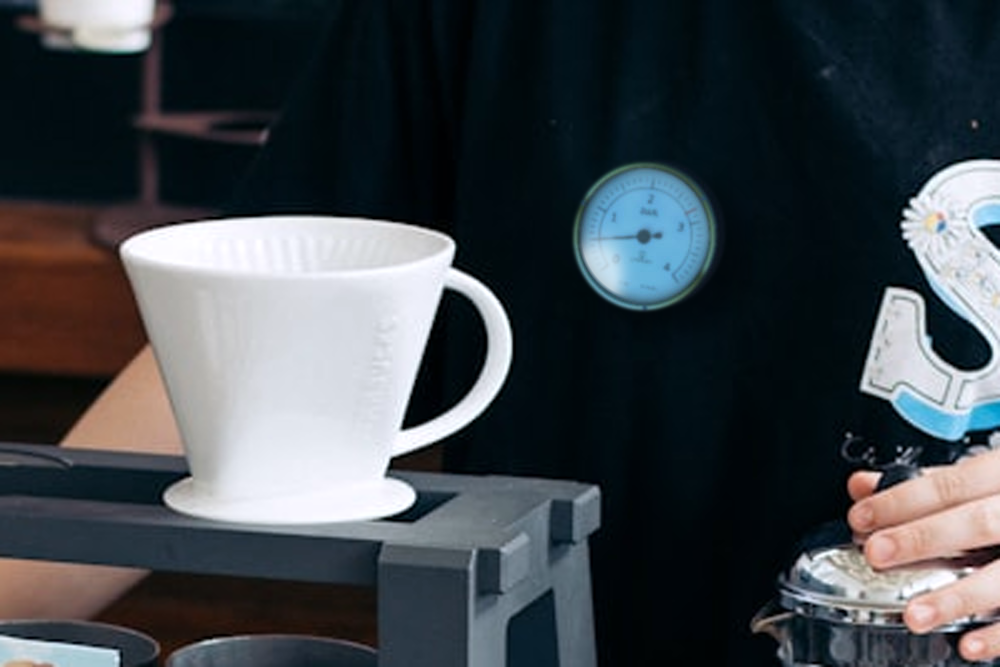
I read 0.5 bar
